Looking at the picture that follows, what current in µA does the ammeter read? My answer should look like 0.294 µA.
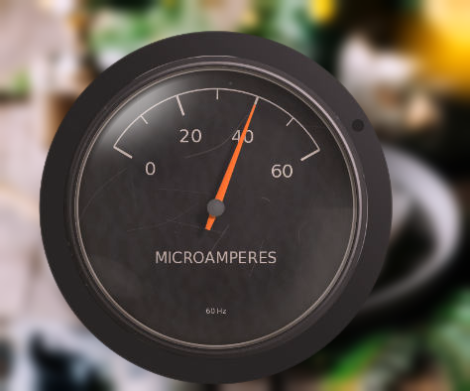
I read 40 µA
